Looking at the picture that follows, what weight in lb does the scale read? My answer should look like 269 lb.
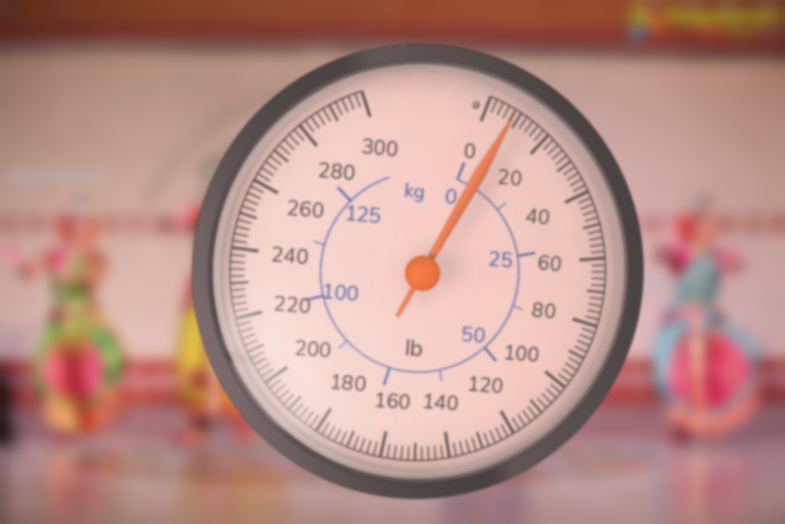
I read 8 lb
